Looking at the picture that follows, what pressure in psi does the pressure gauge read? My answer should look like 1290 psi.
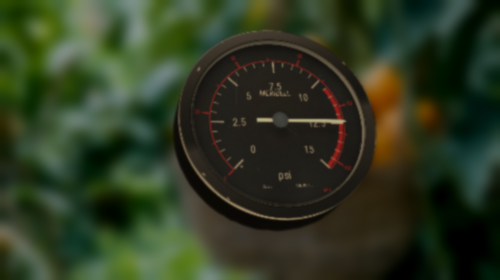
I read 12.5 psi
